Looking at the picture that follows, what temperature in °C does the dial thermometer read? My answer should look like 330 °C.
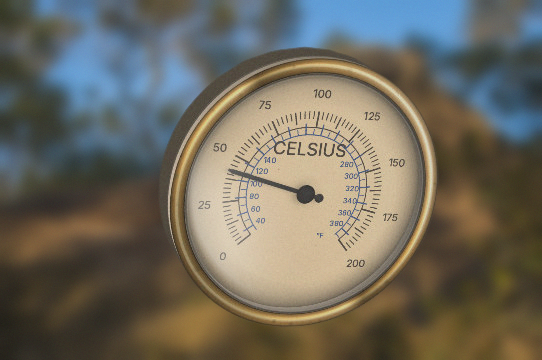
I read 42.5 °C
